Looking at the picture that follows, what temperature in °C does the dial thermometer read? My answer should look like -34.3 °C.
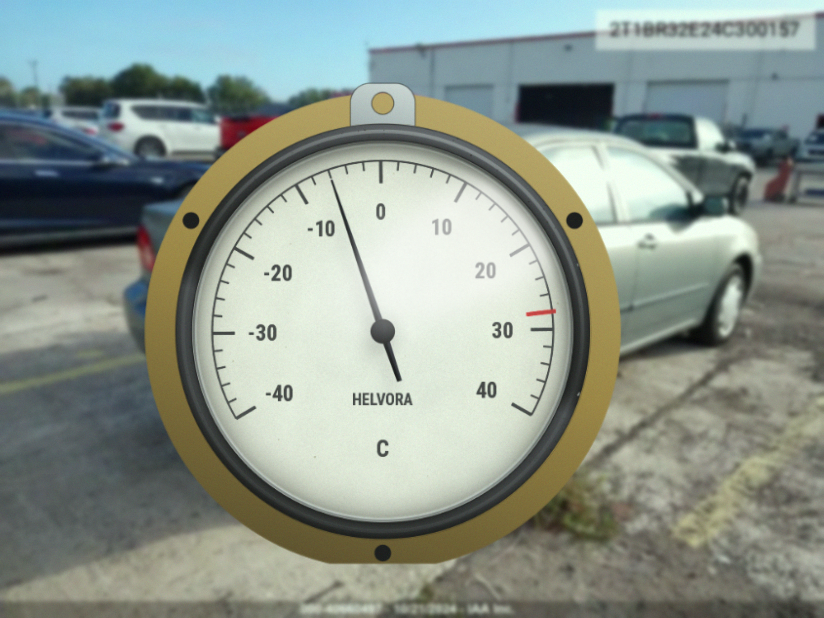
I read -6 °C
